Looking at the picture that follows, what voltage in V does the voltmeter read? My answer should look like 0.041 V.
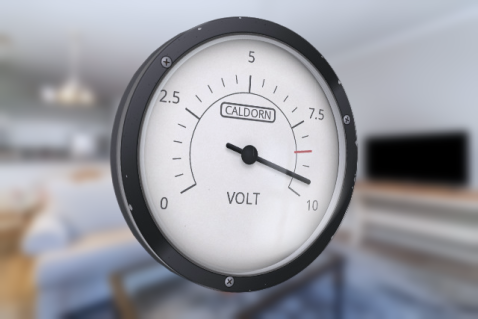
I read 9.5 V
